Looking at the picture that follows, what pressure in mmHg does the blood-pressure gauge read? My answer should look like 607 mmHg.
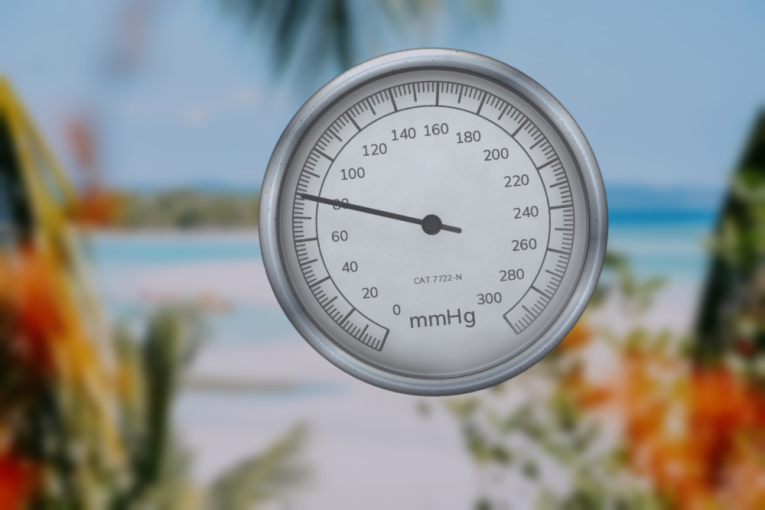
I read 80 mmHg
